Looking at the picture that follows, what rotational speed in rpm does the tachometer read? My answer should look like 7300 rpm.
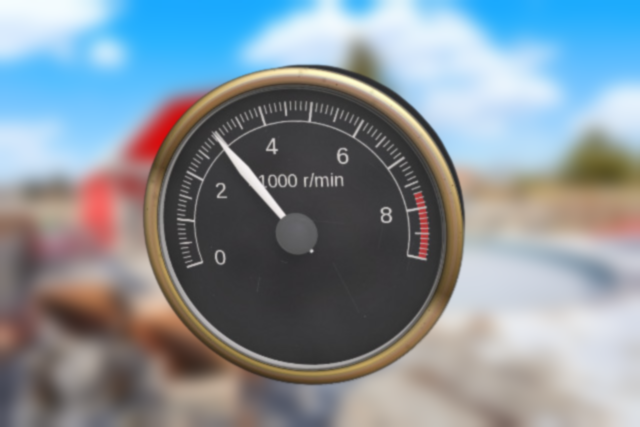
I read 3000 rpm
